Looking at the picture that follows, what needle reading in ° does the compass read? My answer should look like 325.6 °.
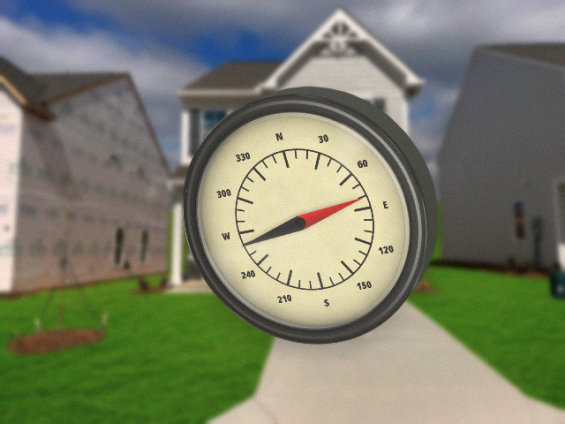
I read 80 °
